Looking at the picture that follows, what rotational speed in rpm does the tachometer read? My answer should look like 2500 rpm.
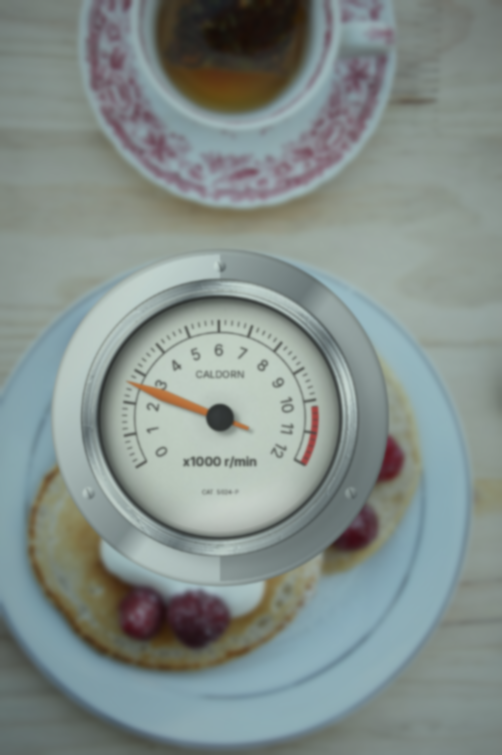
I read 2600 rpm
